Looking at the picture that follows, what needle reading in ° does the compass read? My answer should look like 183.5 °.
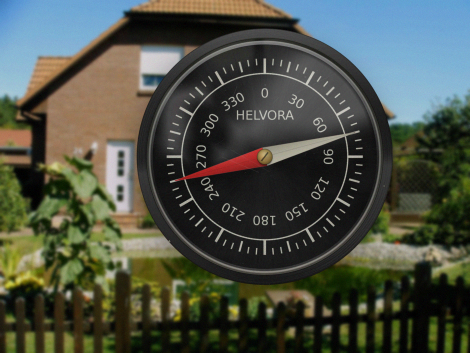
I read 255 °
